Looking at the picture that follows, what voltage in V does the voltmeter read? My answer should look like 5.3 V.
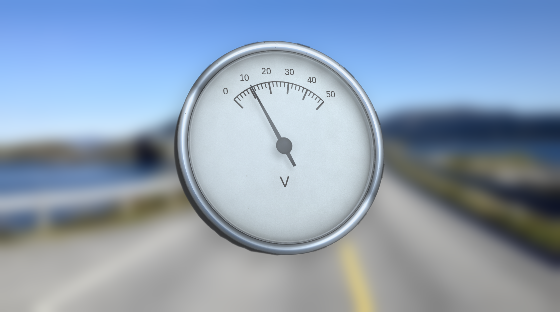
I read 10 V
